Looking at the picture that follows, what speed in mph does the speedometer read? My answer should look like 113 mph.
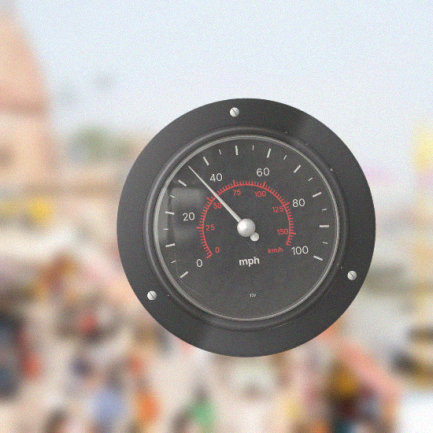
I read 35 mph
